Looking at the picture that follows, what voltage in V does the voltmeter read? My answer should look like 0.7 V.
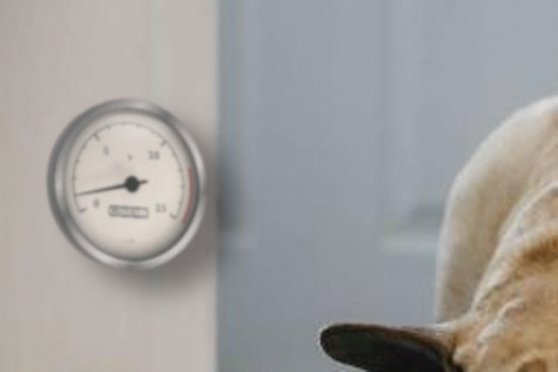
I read 1 V
